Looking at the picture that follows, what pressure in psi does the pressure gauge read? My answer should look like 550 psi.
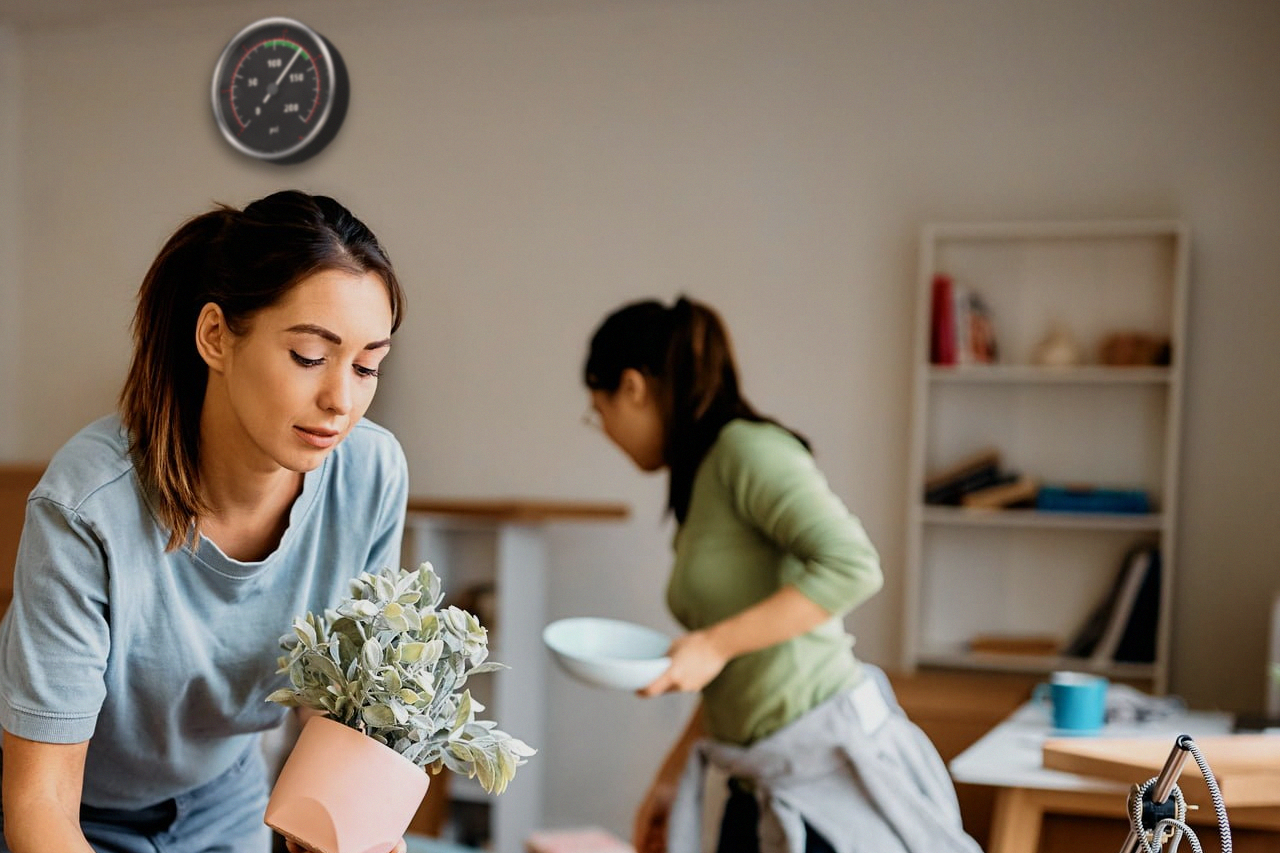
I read 130 psi
